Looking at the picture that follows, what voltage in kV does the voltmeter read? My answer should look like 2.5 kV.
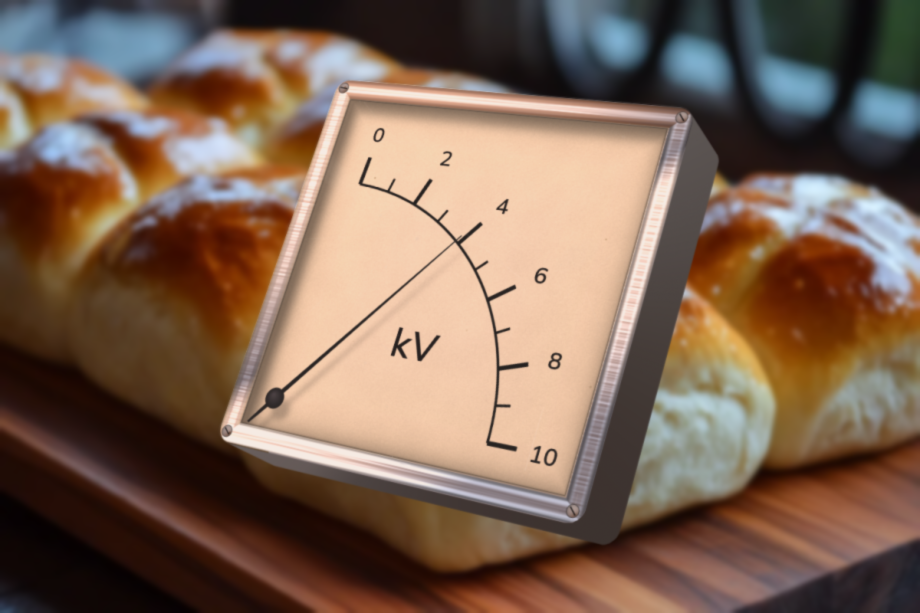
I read 4 kV
